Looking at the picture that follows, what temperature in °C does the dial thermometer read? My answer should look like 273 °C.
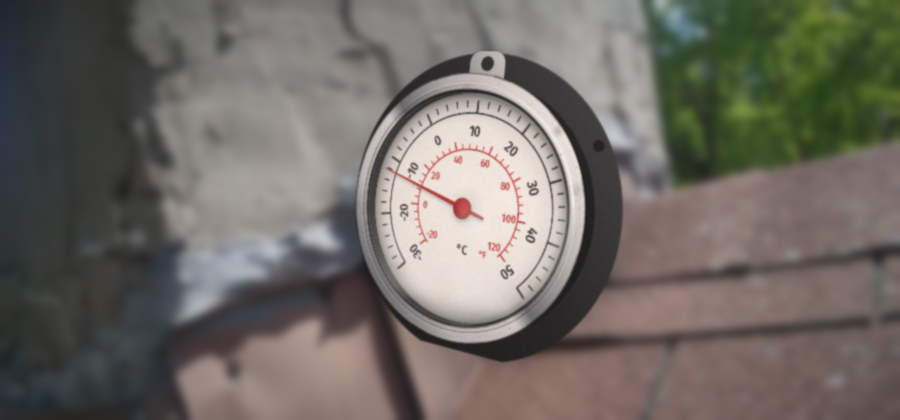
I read -12 °C
